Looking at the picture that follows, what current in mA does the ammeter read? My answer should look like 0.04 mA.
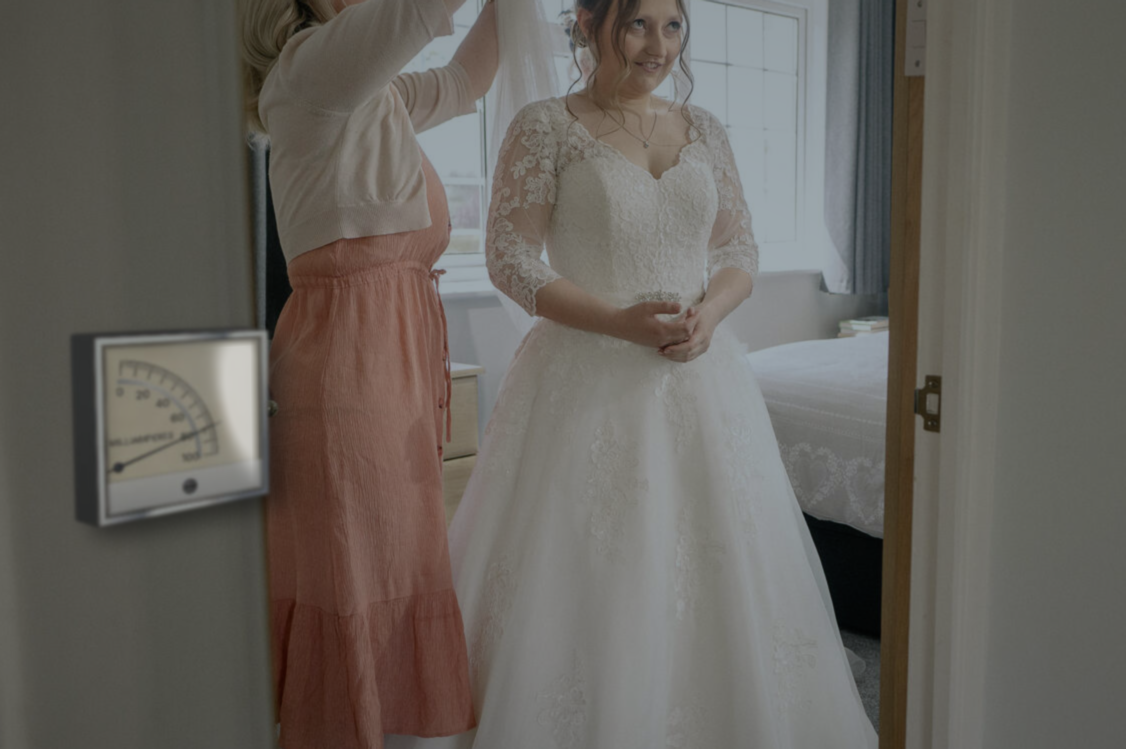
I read 80 mA
